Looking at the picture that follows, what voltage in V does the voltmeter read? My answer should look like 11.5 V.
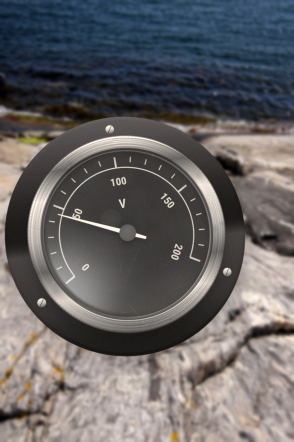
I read 45 V
